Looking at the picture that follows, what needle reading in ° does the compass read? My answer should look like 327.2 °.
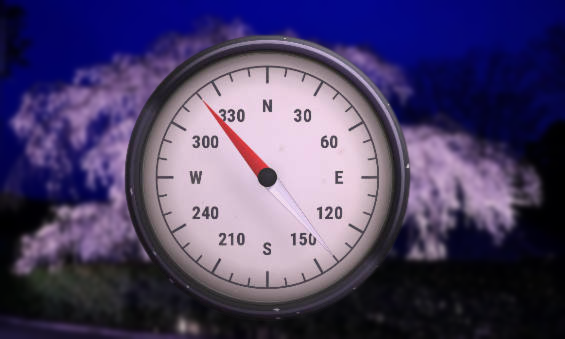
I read 320 °
